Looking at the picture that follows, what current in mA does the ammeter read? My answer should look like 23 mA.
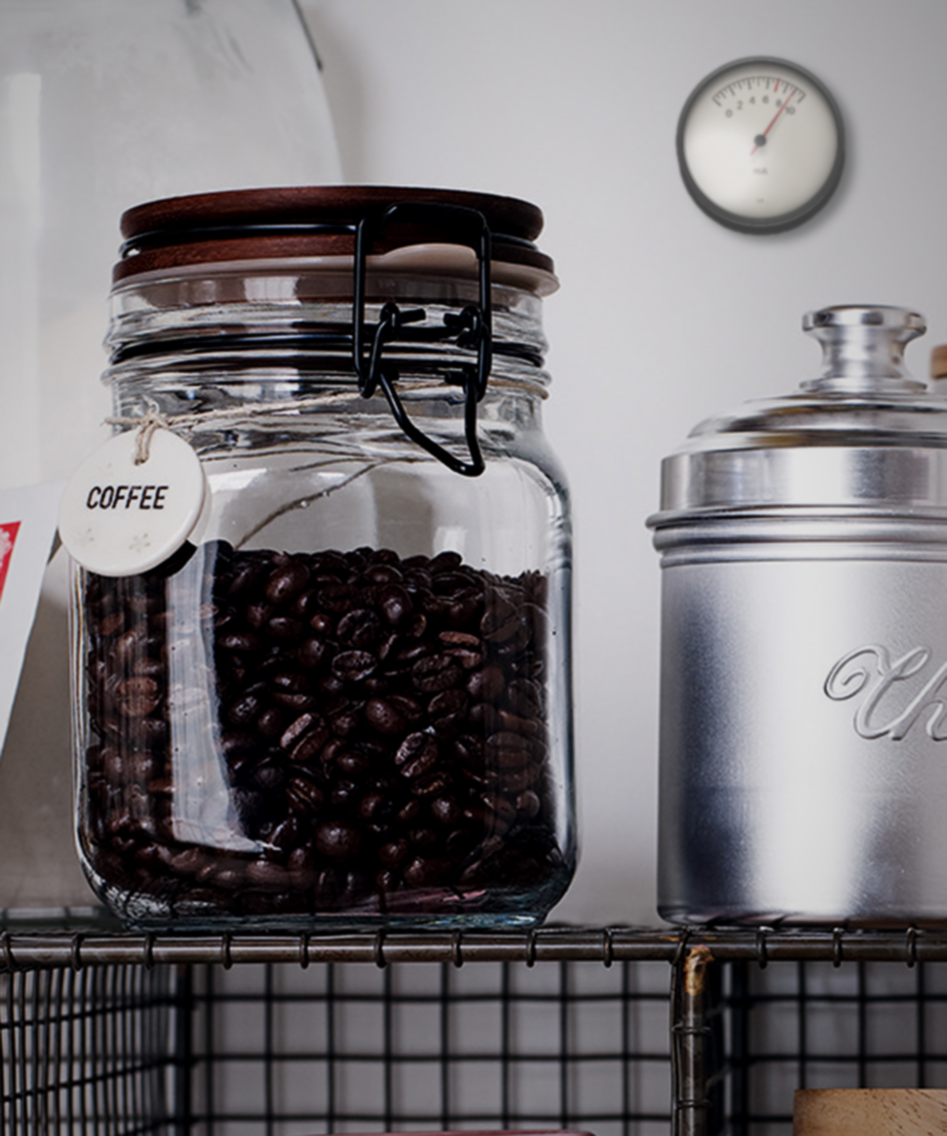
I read 9 mA
